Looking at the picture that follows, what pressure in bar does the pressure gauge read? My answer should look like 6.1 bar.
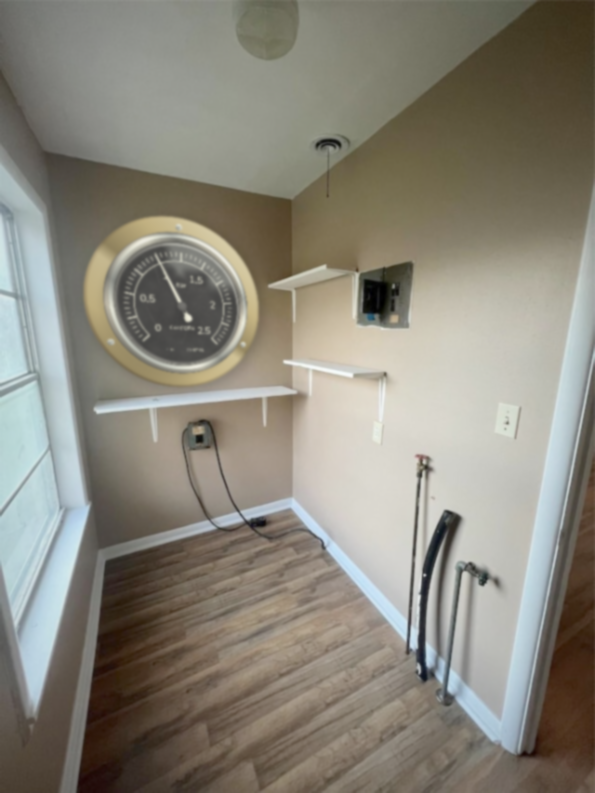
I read 1 bar
